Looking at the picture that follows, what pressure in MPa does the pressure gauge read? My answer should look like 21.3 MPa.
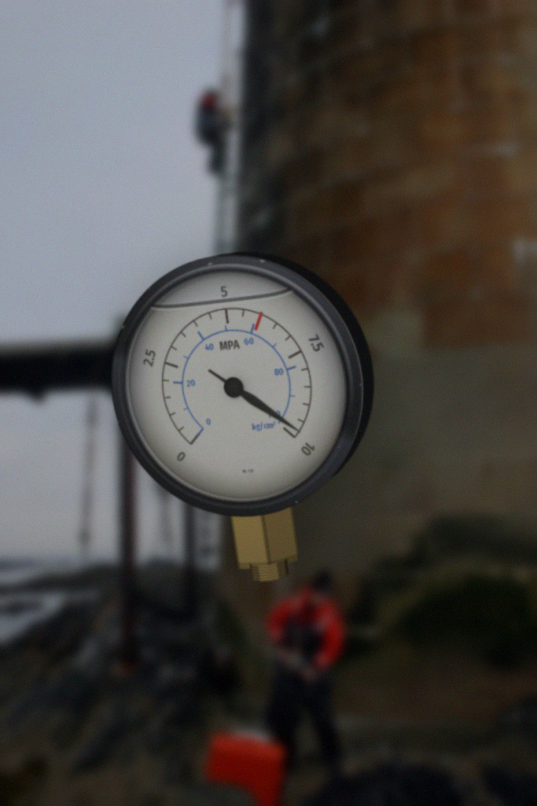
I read 9.75 MPa
